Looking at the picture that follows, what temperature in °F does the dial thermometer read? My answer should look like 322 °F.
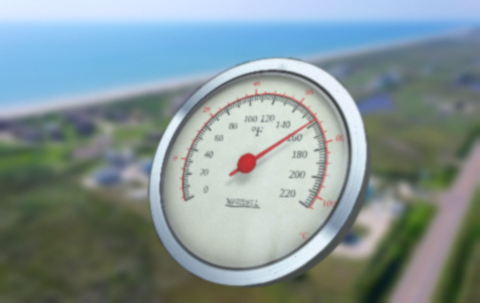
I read 160 °F
